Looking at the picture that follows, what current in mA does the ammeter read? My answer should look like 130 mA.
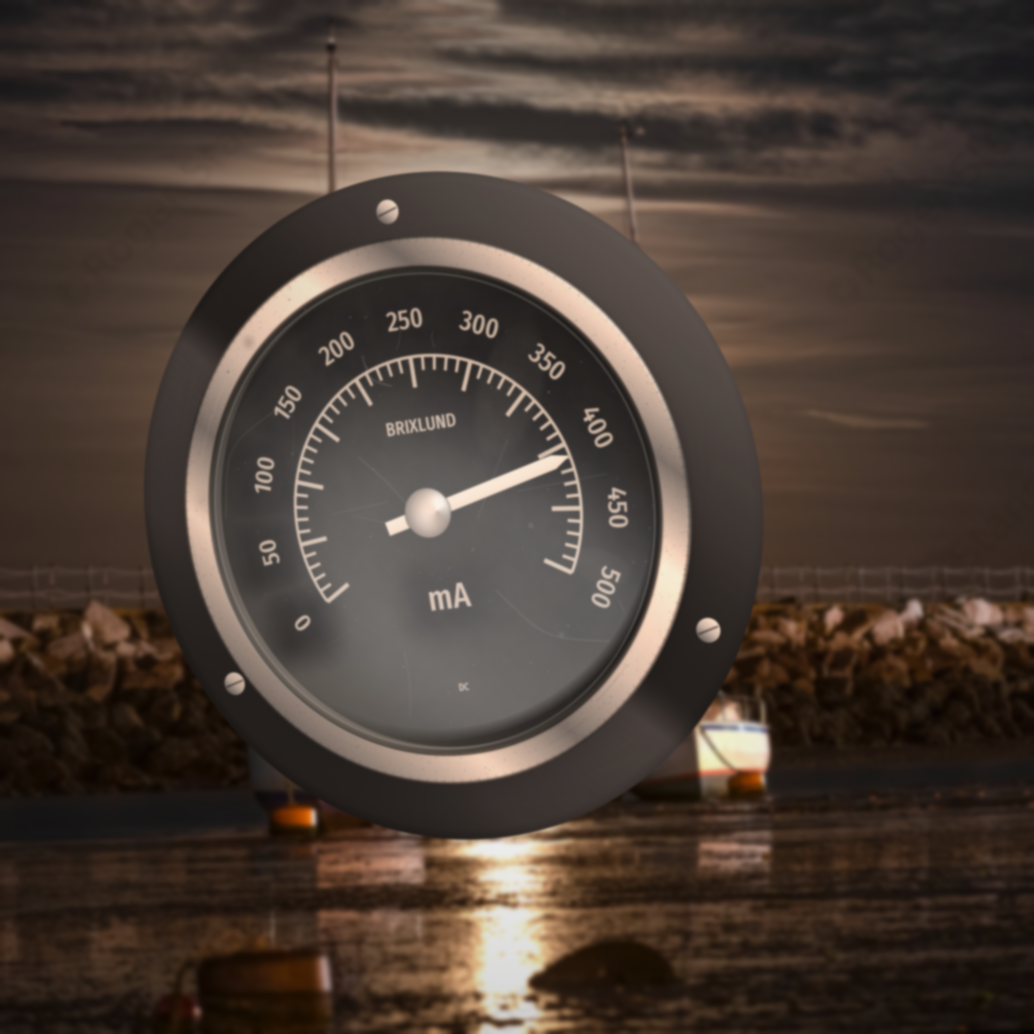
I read 410 mA
